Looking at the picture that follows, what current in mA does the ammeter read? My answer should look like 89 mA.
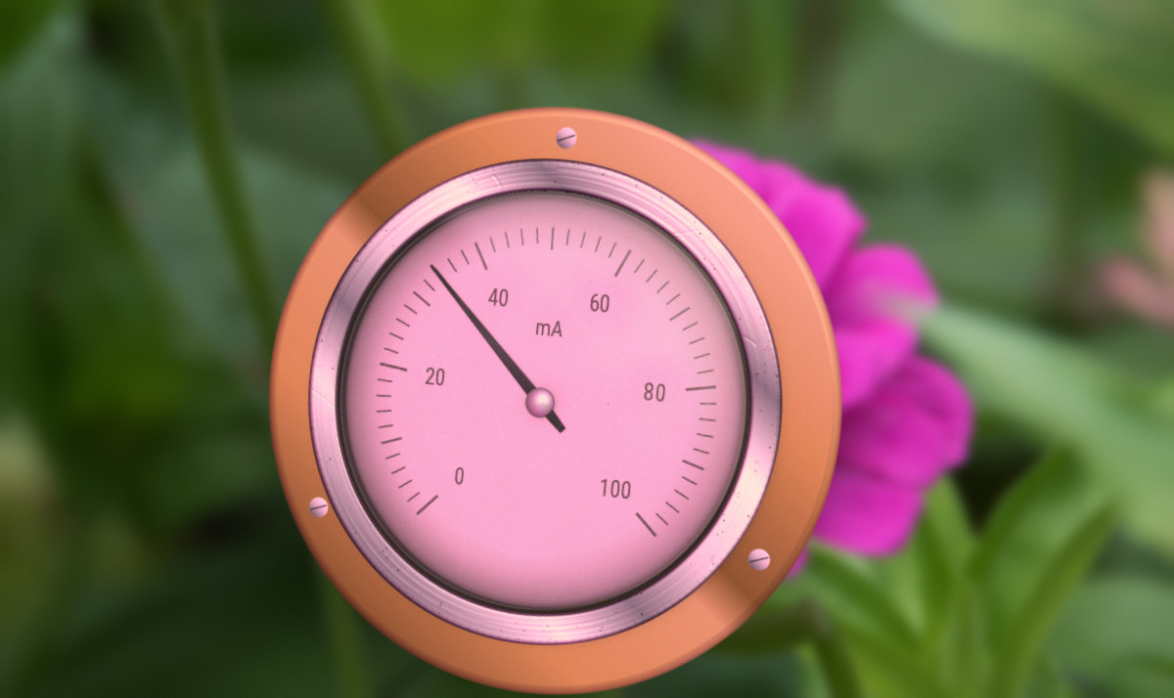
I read 34 mA
